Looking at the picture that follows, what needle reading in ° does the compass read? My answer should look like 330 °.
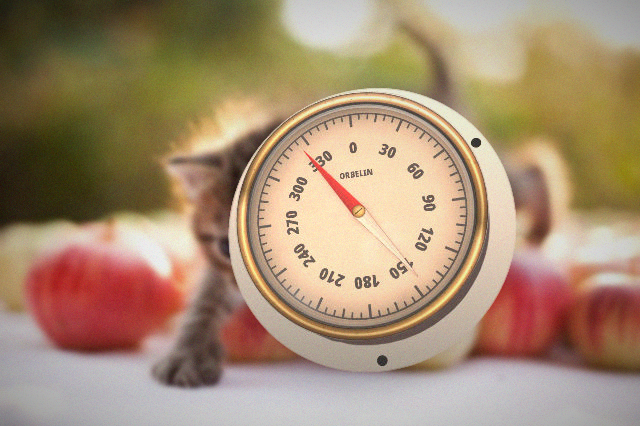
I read 325 °
